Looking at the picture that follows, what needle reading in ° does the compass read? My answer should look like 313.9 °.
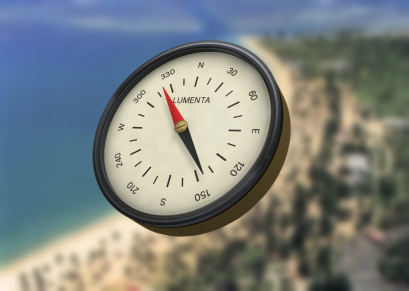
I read 322.5 °
